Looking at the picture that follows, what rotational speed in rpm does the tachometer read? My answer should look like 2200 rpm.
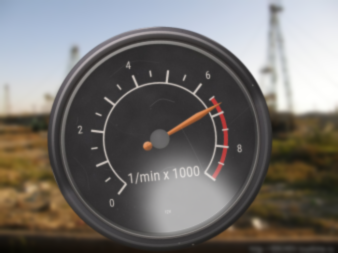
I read 6750 rpm
